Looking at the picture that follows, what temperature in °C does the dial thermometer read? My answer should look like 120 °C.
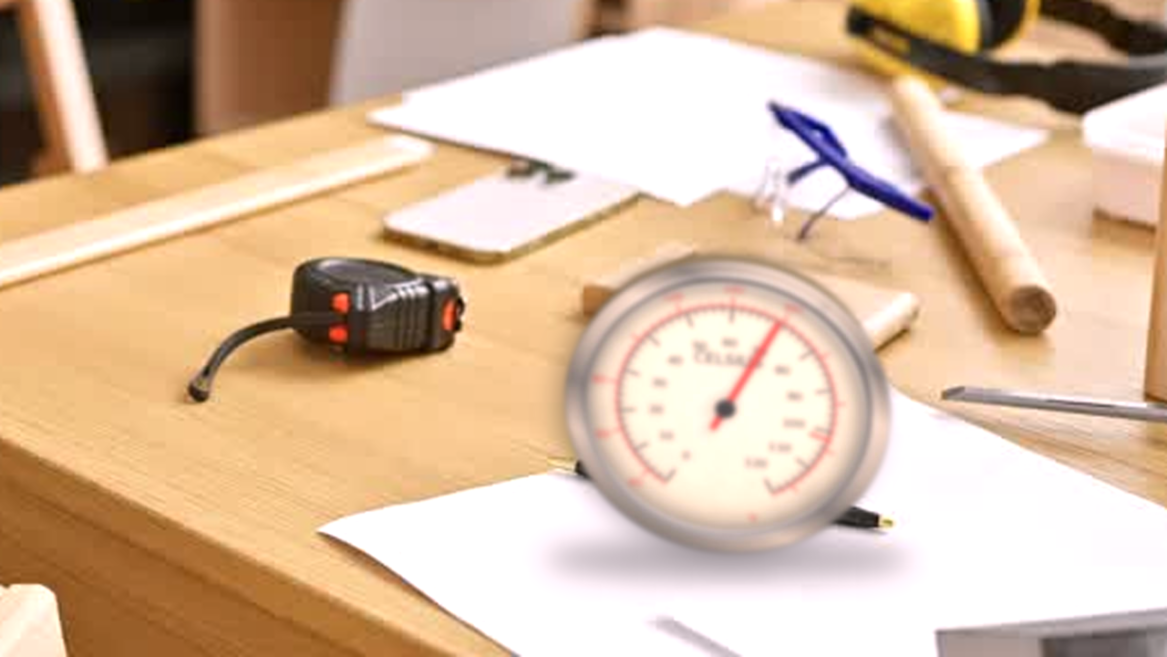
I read 70 °C
